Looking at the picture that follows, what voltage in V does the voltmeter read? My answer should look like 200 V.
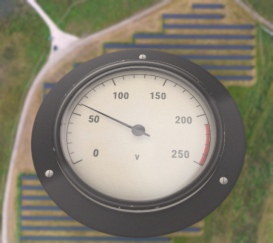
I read 60 V
